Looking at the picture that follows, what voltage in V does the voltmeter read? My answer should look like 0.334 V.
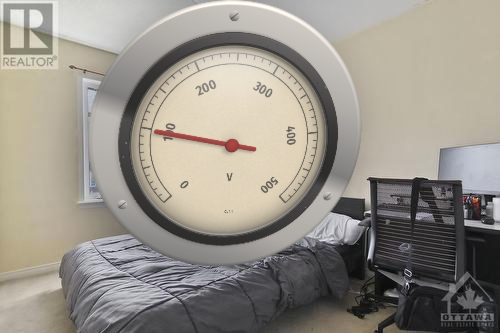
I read 100 V
